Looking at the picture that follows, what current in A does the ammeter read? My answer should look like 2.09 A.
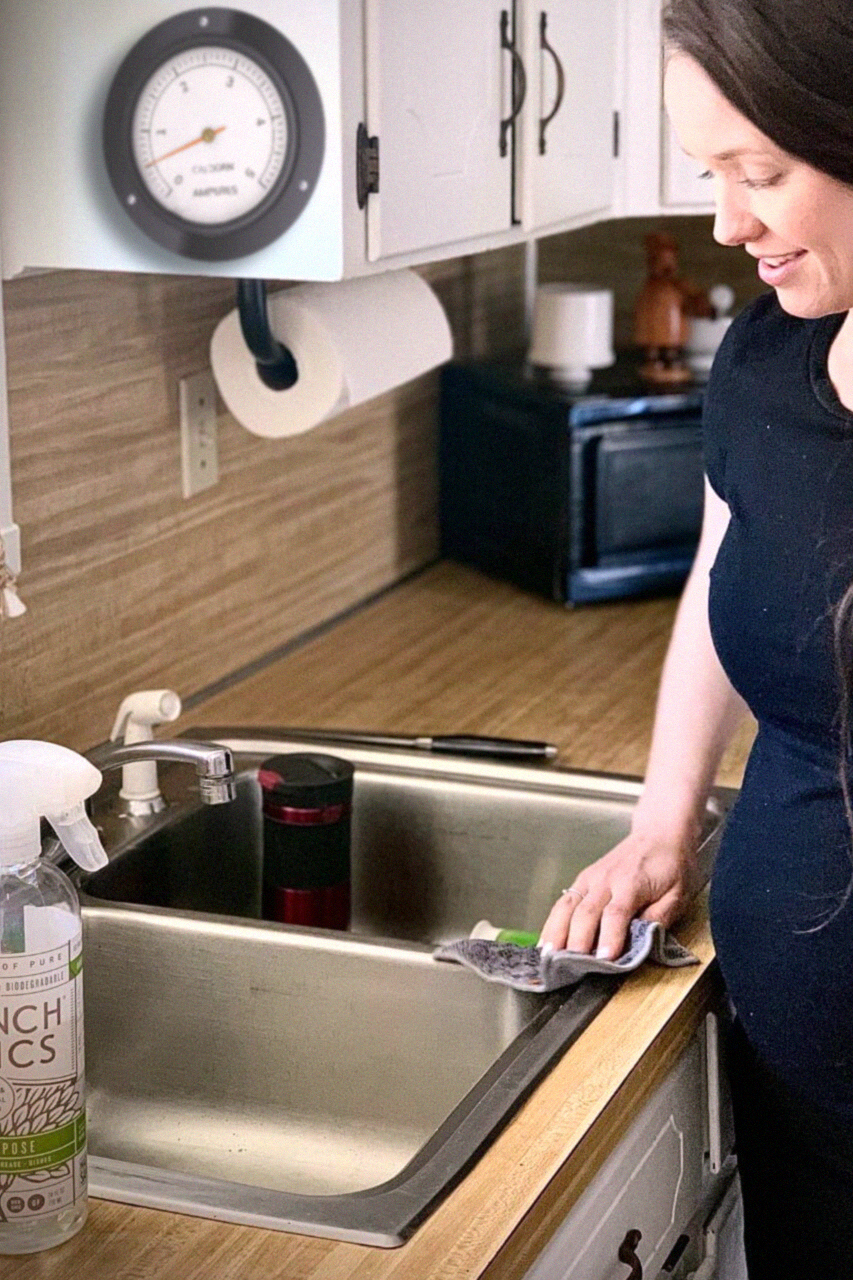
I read 0.5 A
